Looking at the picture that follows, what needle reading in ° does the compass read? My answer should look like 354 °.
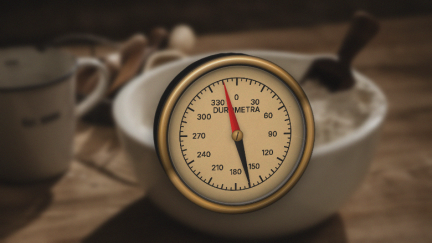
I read 345 °
